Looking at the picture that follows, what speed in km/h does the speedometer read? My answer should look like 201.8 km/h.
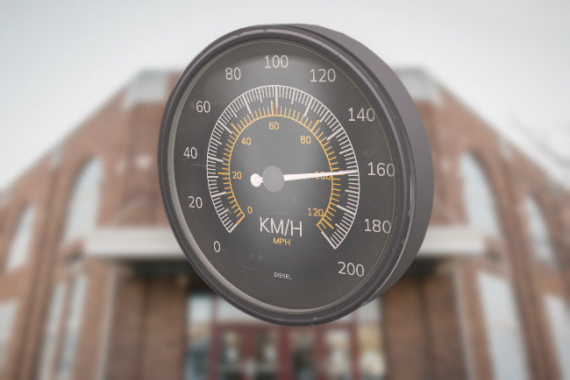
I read 160 km/h
